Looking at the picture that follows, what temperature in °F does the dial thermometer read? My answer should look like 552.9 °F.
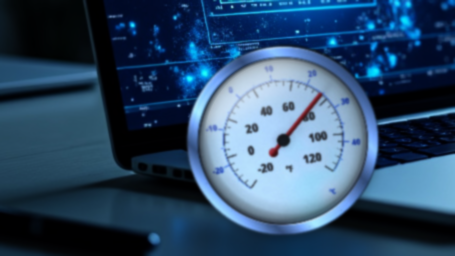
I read 76 °F
